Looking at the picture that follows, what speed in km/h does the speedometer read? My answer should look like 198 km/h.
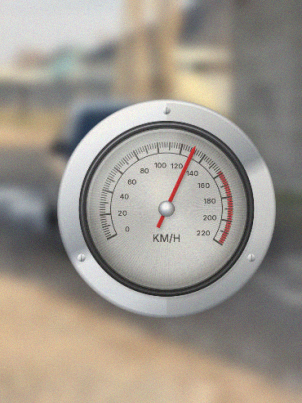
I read 130 km/h
